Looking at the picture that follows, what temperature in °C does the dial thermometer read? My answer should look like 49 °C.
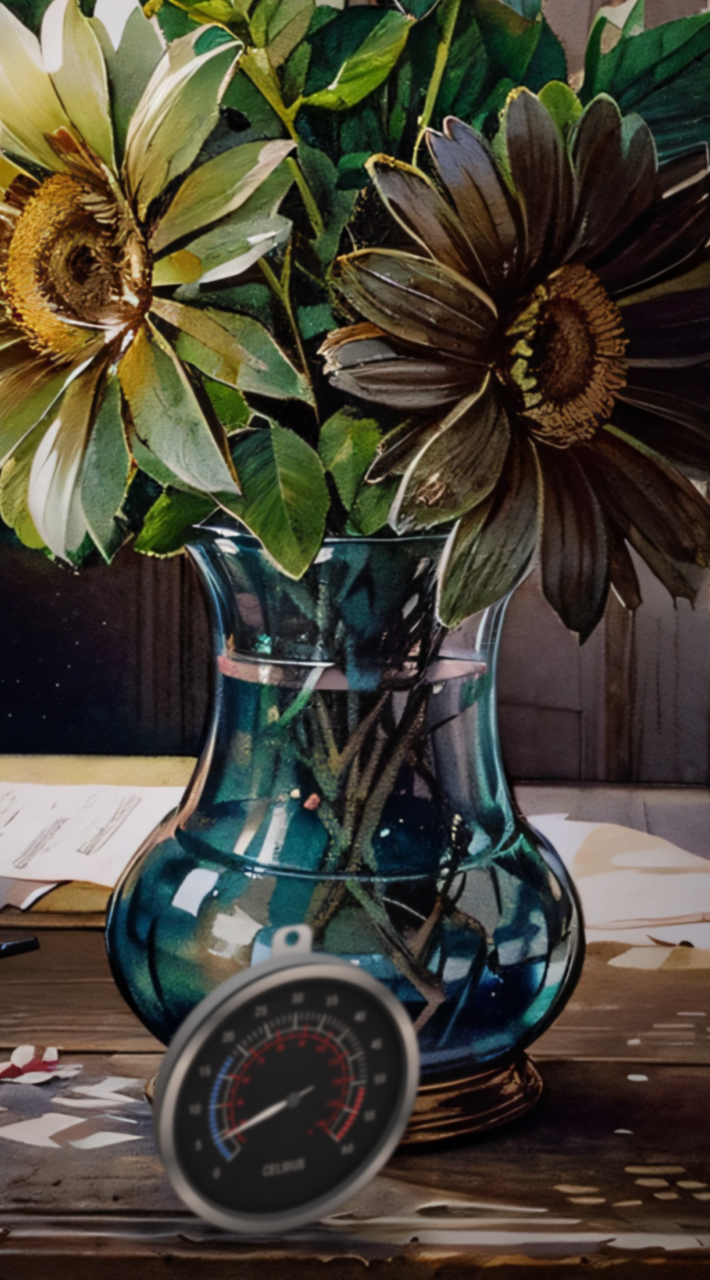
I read 5 °C
